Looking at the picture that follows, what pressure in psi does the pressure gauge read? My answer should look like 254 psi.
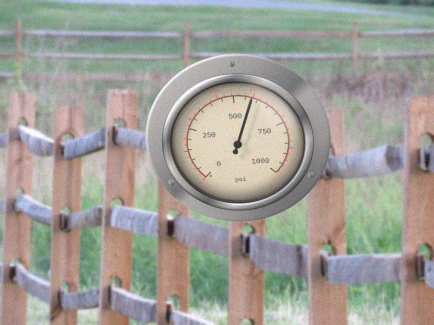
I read 575 psi
